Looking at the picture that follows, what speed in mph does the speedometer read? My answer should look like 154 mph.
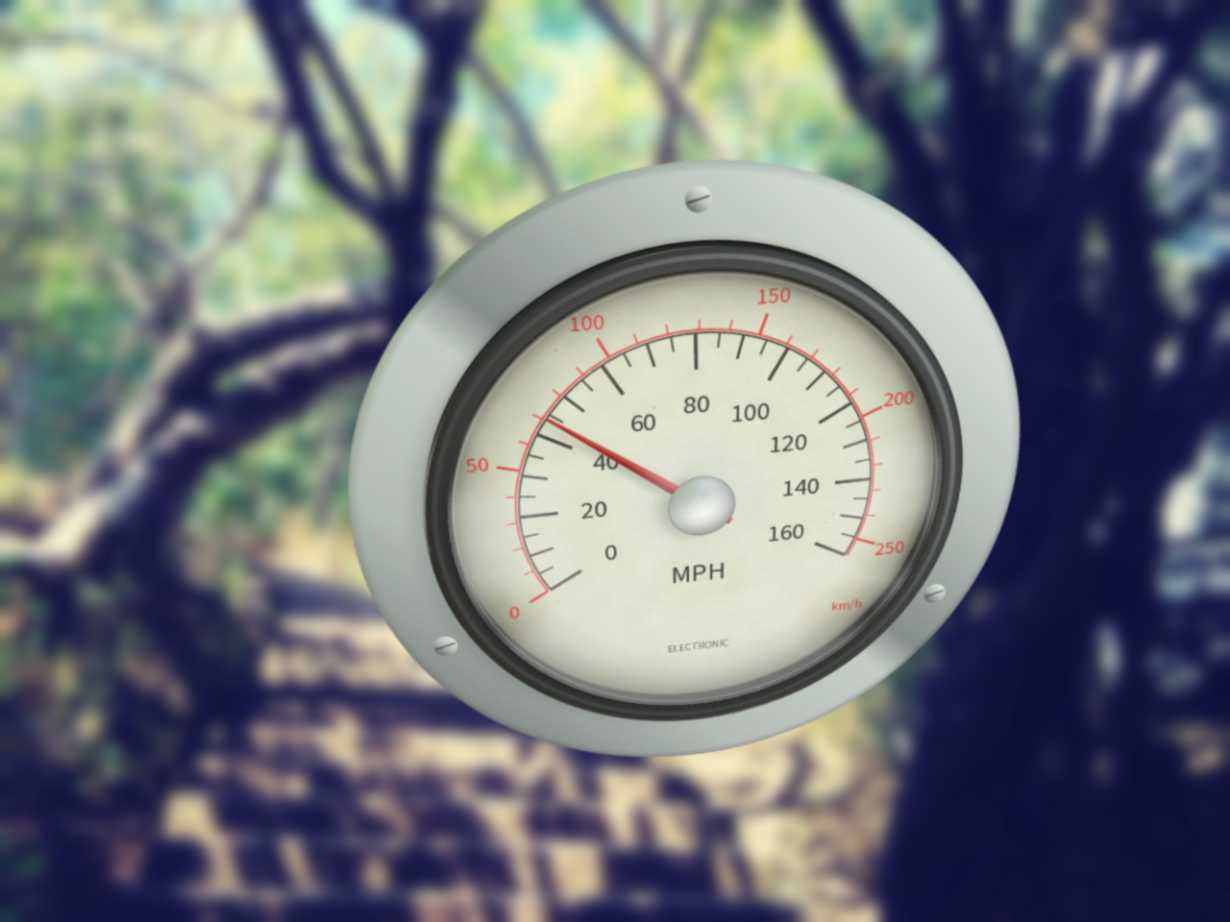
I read 45 mph
